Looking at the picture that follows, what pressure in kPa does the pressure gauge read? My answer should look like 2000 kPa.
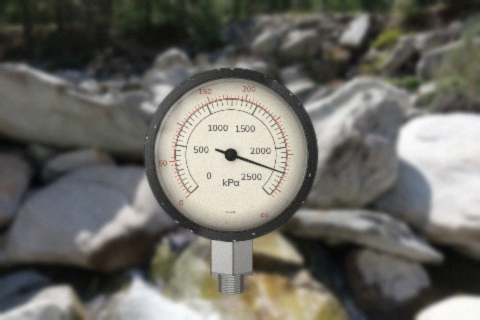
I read 2250 kPa
